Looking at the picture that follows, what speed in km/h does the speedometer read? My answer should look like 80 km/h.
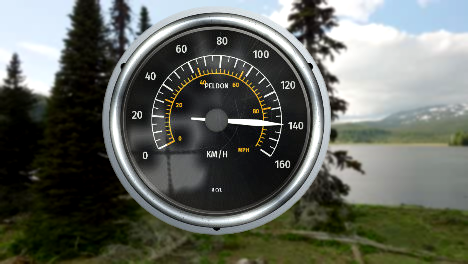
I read 140 km/h
